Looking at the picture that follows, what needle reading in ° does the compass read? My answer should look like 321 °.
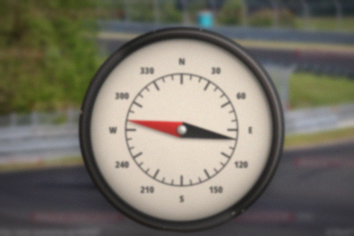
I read 280 °
